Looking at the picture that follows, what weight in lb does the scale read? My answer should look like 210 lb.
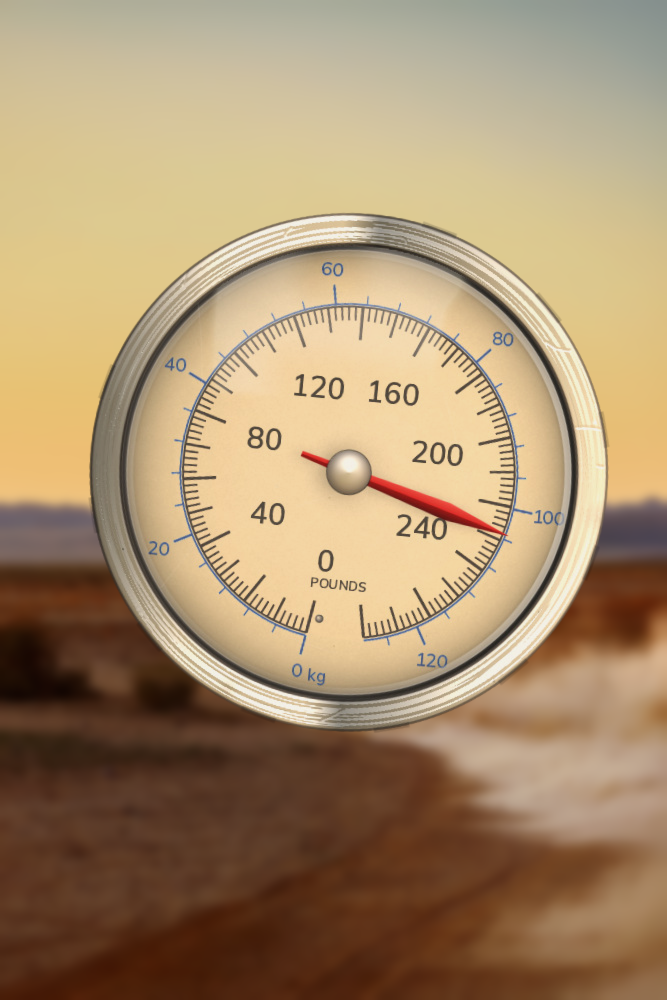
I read 228 lb
